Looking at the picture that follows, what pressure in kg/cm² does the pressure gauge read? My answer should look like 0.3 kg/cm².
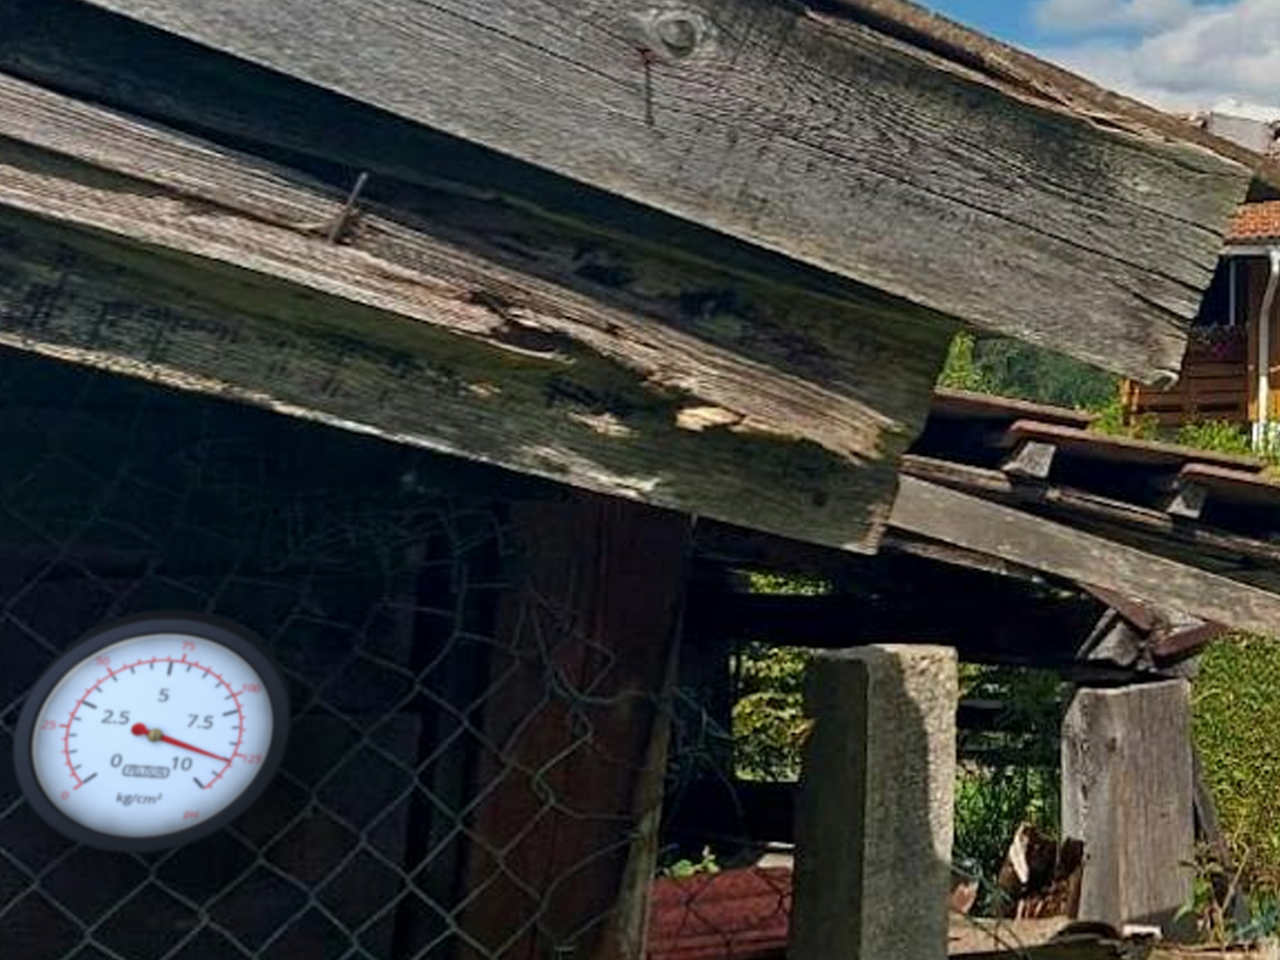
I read 9 kg/cm²
